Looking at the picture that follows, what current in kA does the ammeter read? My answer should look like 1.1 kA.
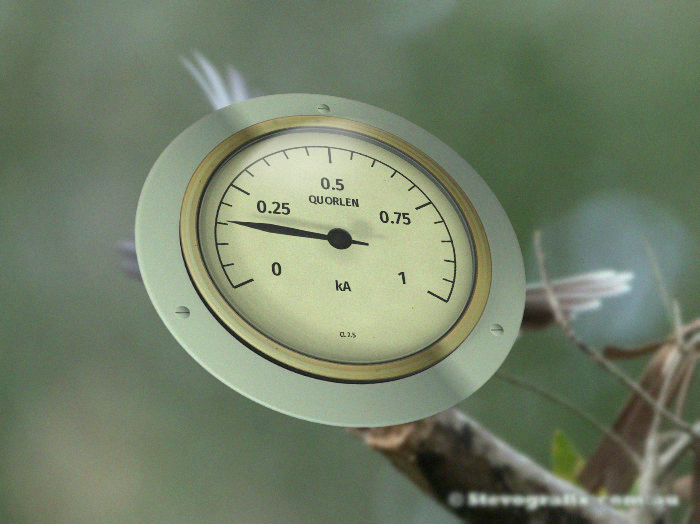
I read 0.15 kA
